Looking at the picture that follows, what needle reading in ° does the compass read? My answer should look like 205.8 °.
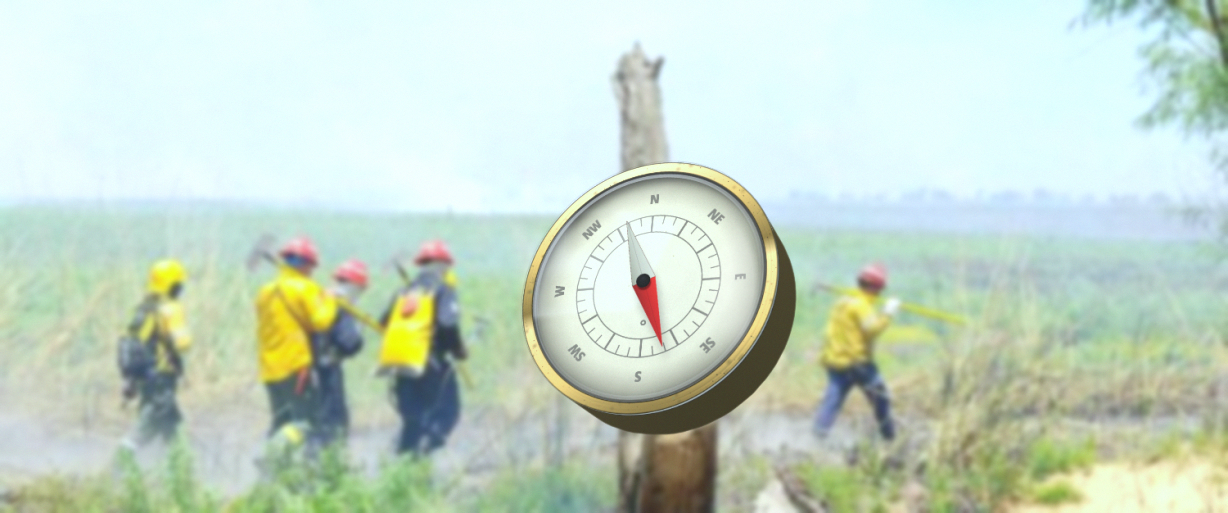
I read 160 °
